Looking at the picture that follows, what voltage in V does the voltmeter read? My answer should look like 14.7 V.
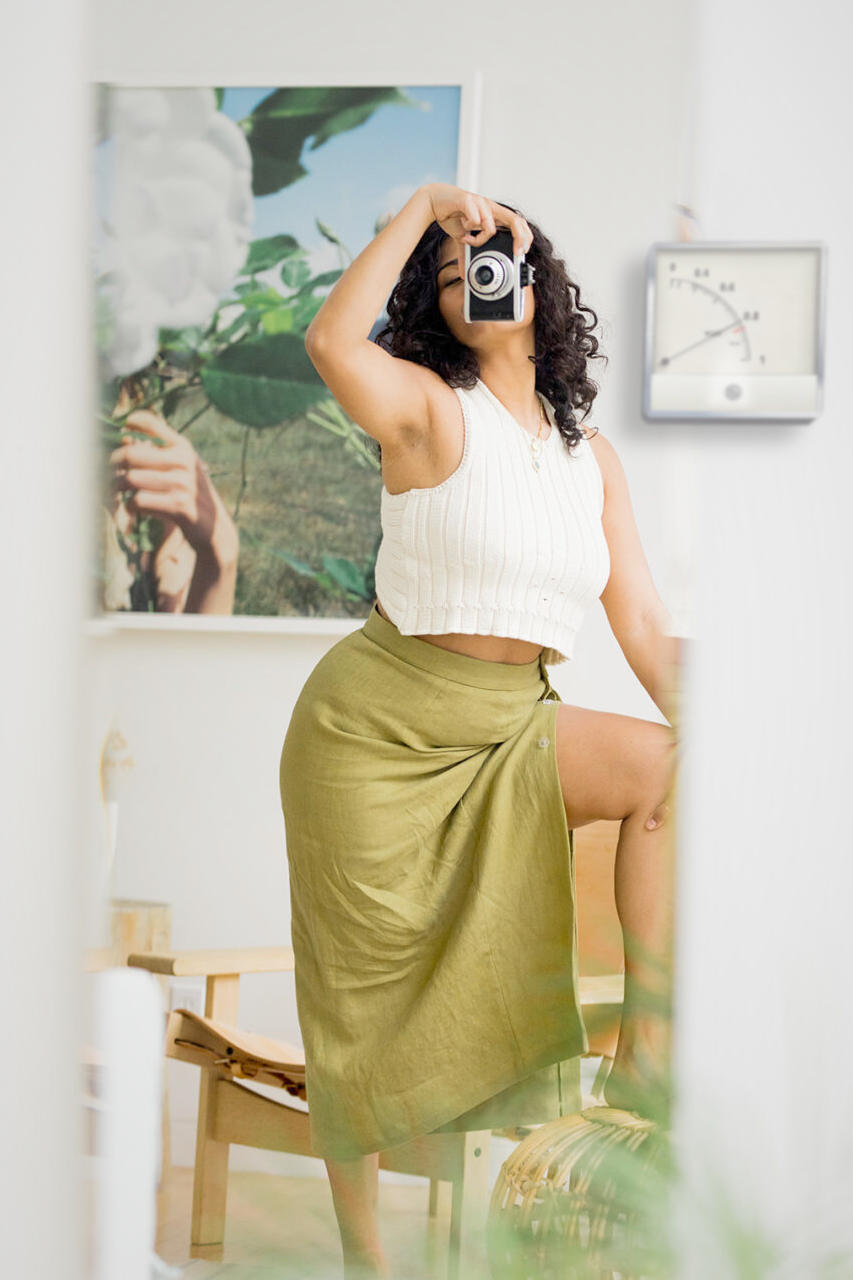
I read 0.8 V
